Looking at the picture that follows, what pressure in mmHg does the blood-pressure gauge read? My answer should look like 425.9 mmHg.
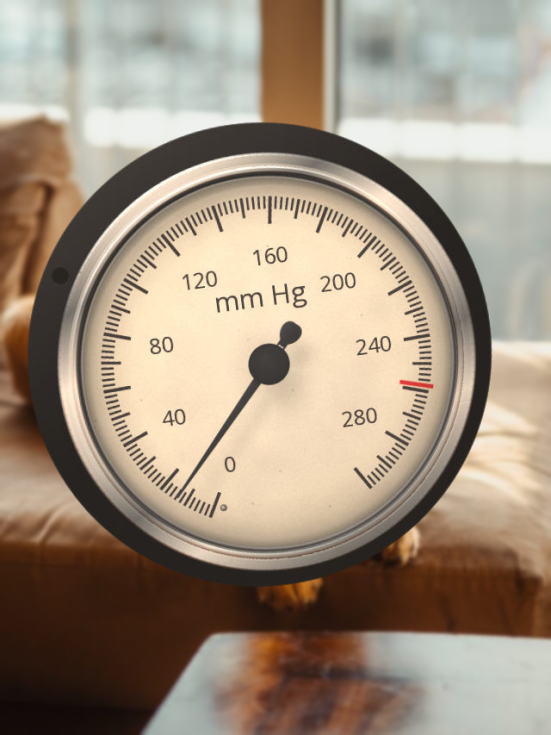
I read 14 mmHg
